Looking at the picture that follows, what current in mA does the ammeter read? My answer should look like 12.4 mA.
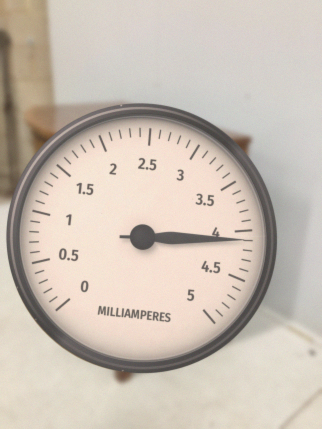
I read 4.1 mA
